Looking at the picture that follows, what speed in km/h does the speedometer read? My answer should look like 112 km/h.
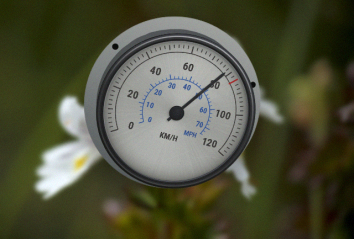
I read 78 km/h
